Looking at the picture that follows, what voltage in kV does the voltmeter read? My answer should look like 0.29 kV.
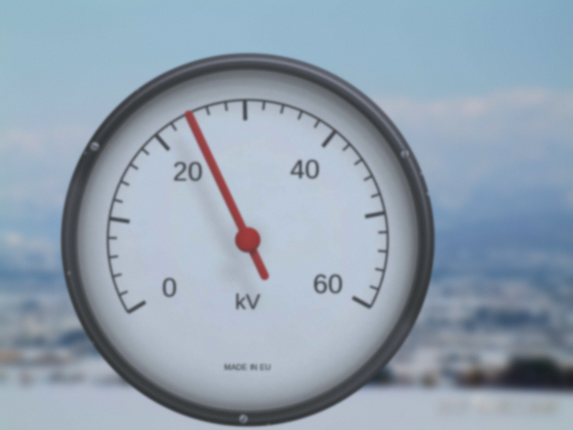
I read 24 kV
